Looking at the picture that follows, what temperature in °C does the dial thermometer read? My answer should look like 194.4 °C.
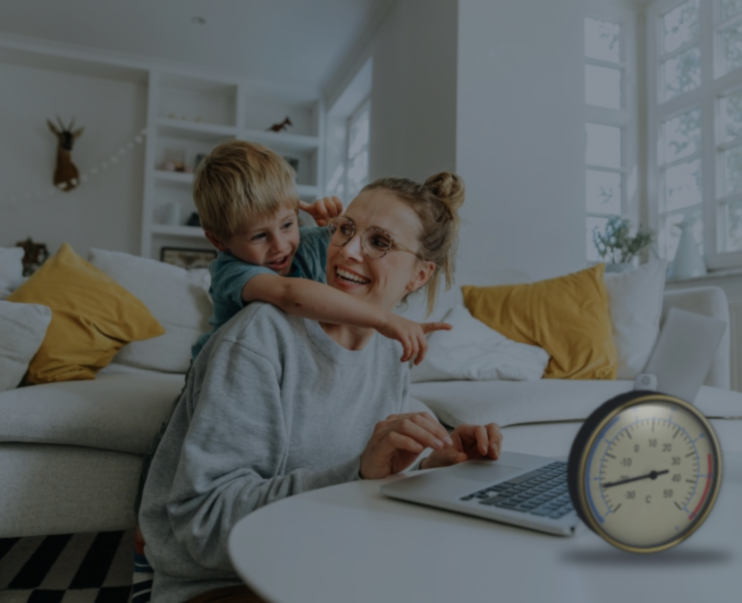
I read -20 °C
